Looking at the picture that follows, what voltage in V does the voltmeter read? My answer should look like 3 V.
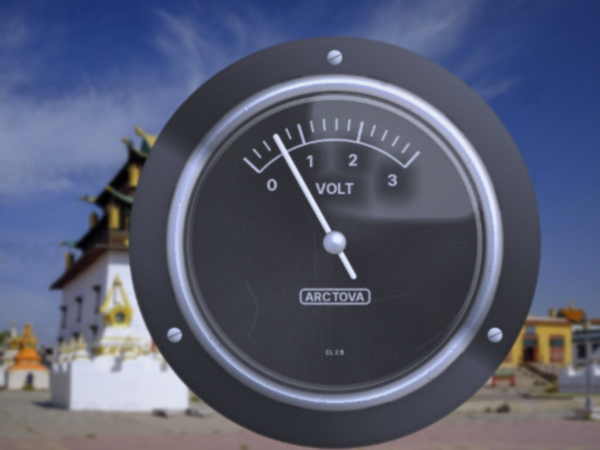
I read 0.6 V
